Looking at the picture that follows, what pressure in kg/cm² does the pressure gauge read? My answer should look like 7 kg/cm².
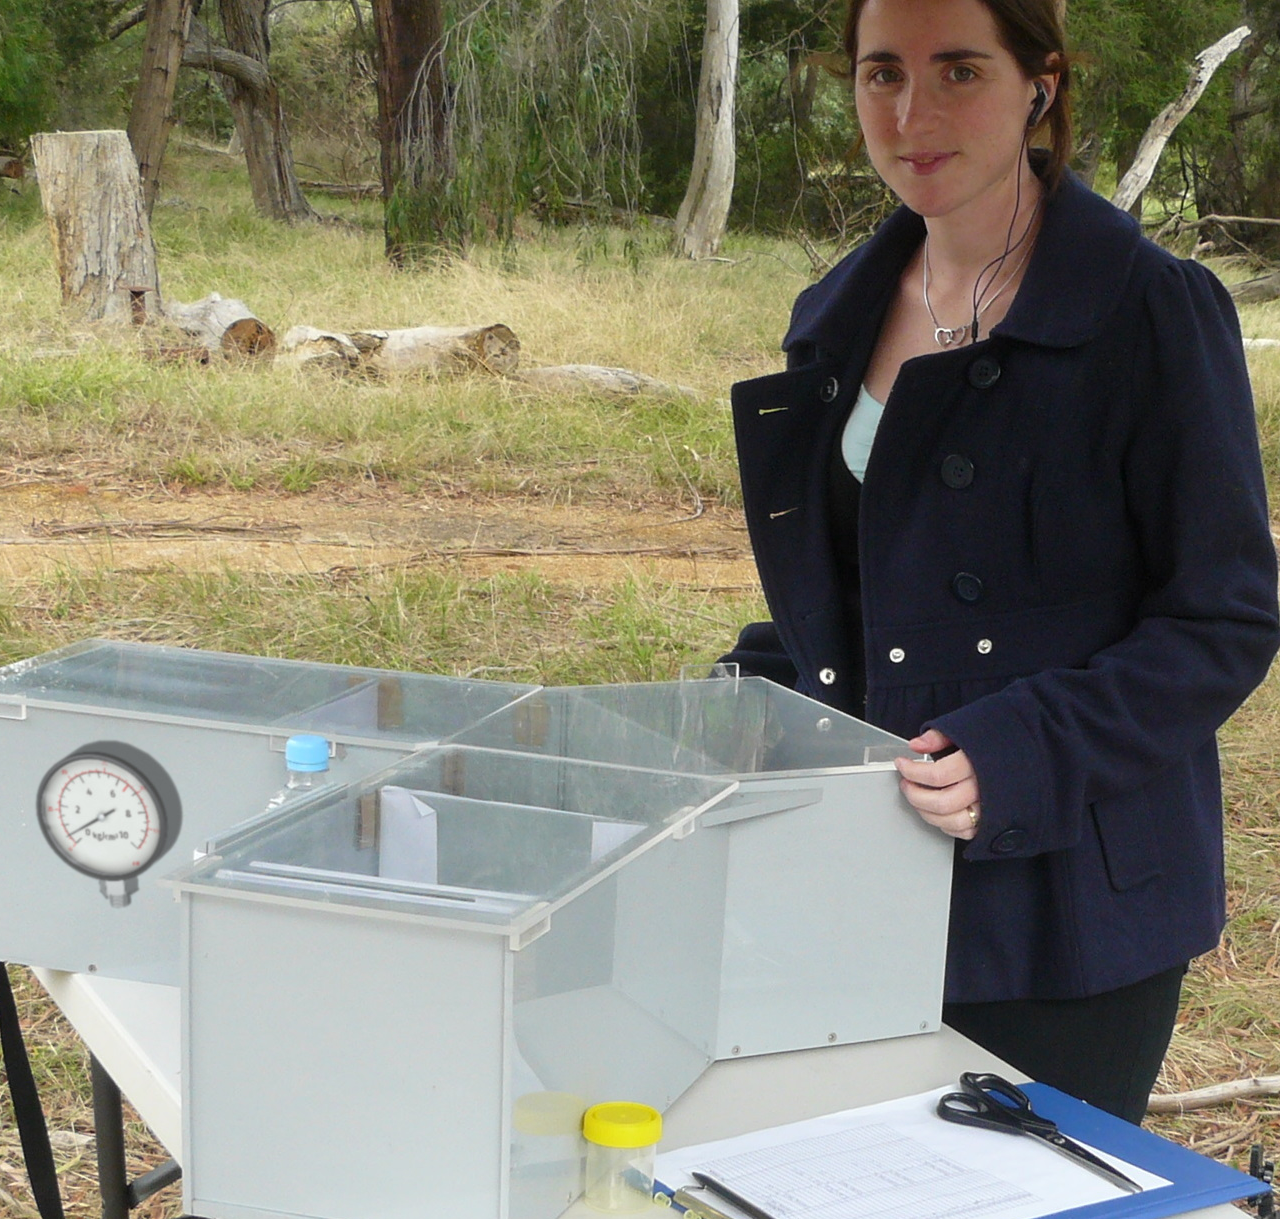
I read 0.5 kg/cm²
